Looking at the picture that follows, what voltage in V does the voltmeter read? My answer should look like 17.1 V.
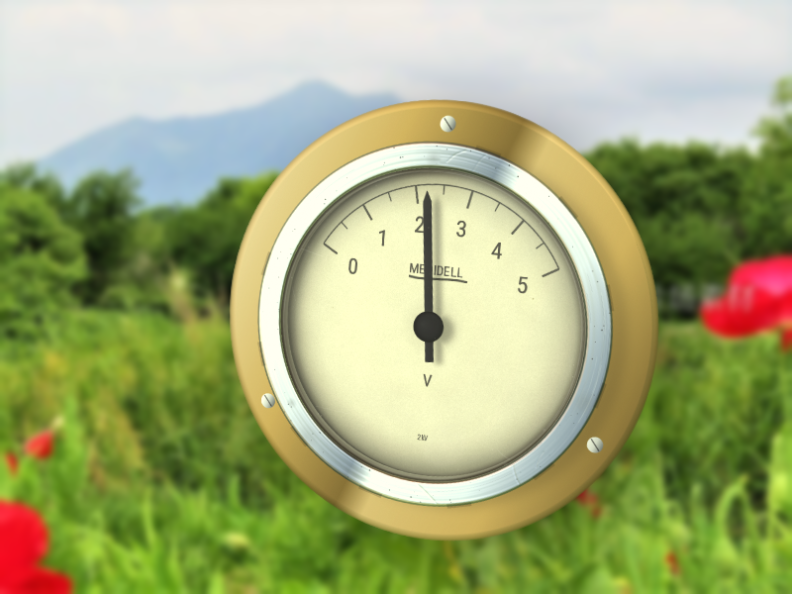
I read 2.25 V
